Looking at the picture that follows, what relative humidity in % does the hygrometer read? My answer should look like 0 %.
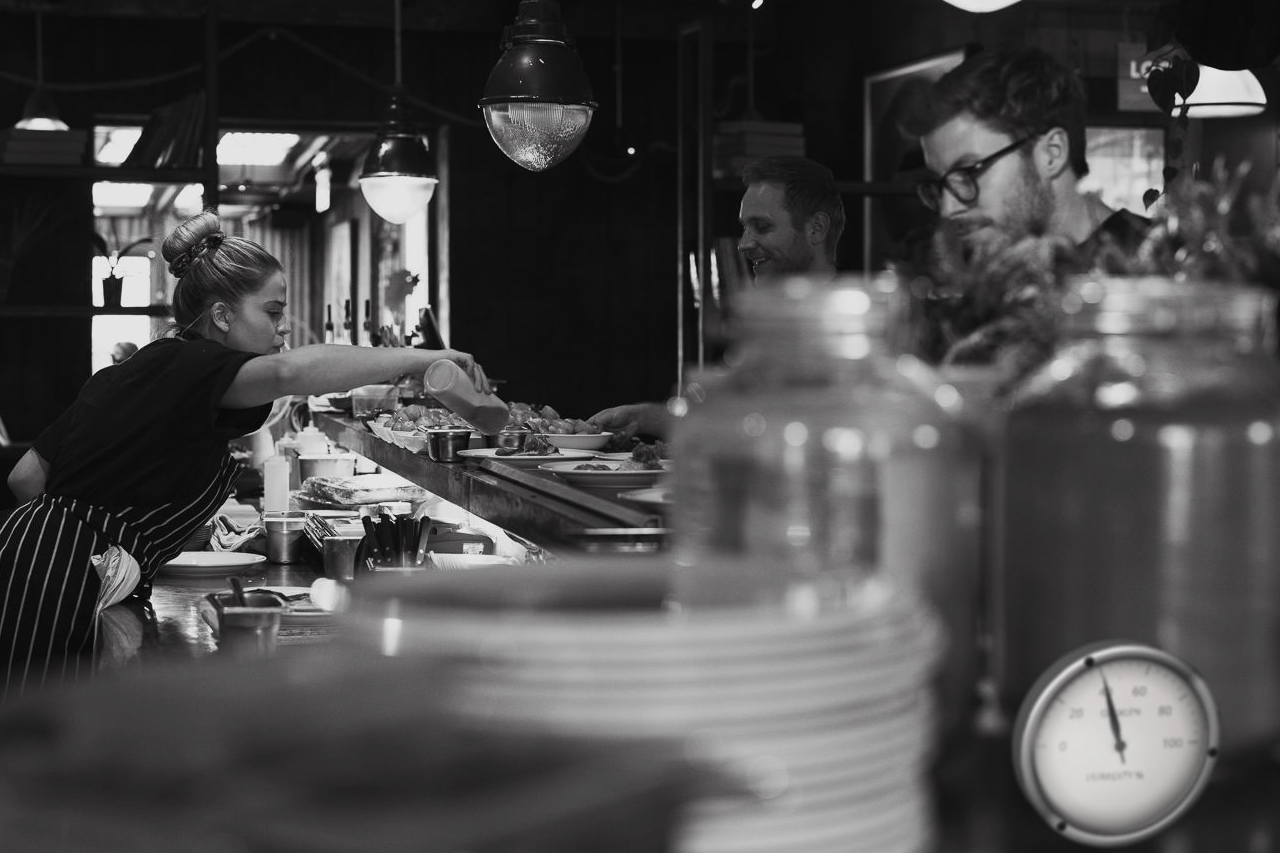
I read 40 %
